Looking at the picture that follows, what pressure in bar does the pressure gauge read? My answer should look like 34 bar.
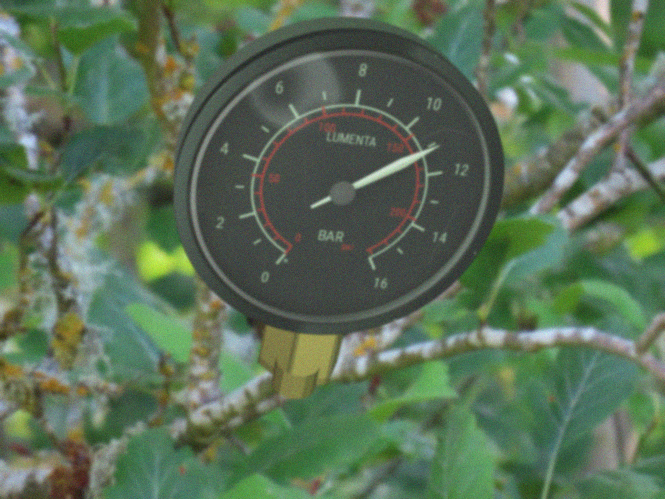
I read 11 bar
